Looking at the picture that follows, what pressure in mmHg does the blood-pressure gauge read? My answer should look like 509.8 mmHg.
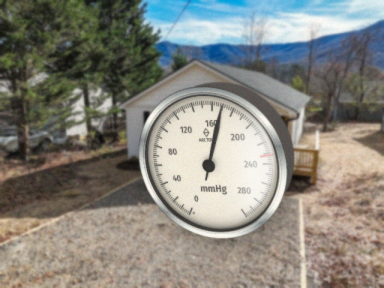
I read 170 mmHg
